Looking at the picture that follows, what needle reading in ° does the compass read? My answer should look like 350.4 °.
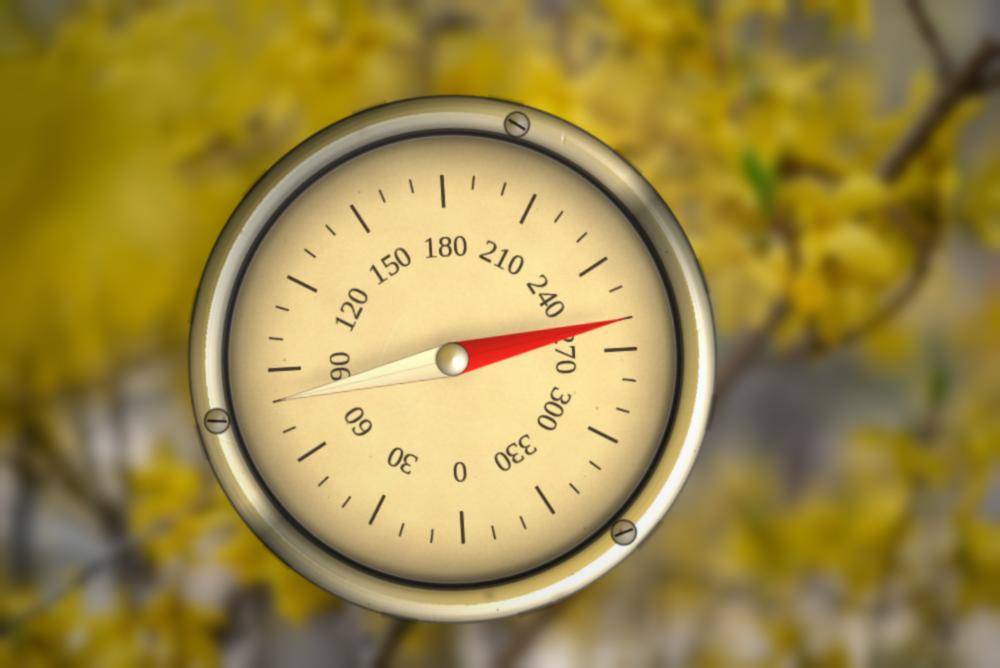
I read 260 °
